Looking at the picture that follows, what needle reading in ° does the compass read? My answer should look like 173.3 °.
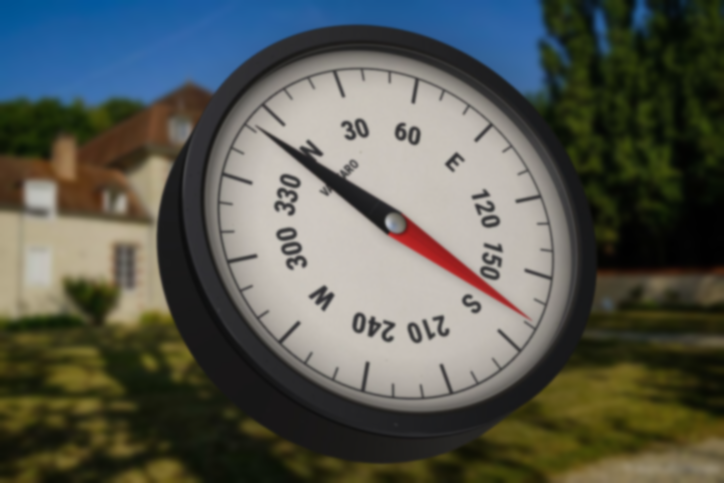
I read 170 °
